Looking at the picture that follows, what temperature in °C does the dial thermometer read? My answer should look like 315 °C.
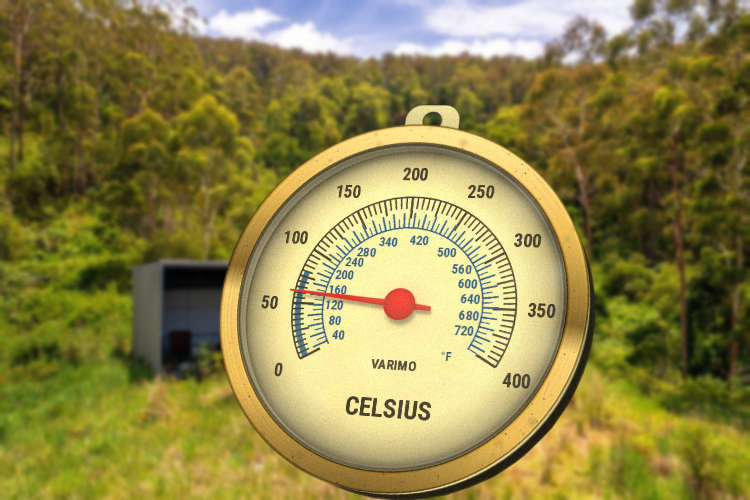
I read 60 °C
